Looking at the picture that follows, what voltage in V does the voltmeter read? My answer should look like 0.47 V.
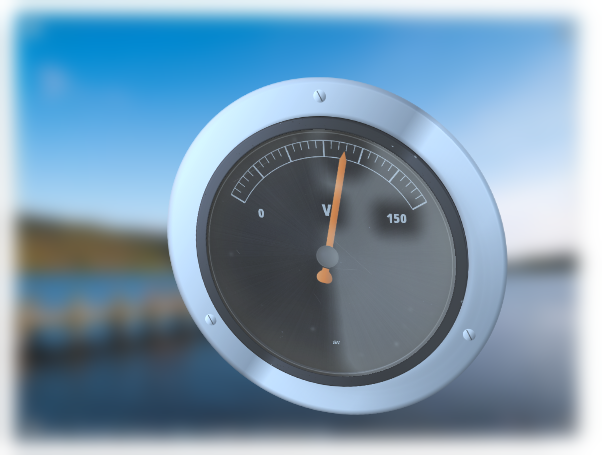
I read 90 V
